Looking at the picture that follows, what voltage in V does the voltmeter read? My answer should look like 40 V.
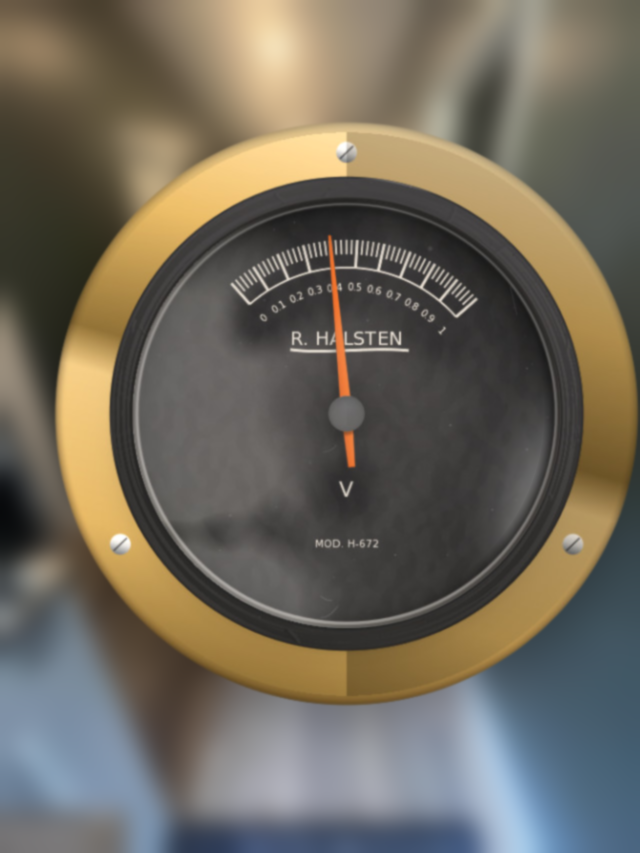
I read 0.4 V
